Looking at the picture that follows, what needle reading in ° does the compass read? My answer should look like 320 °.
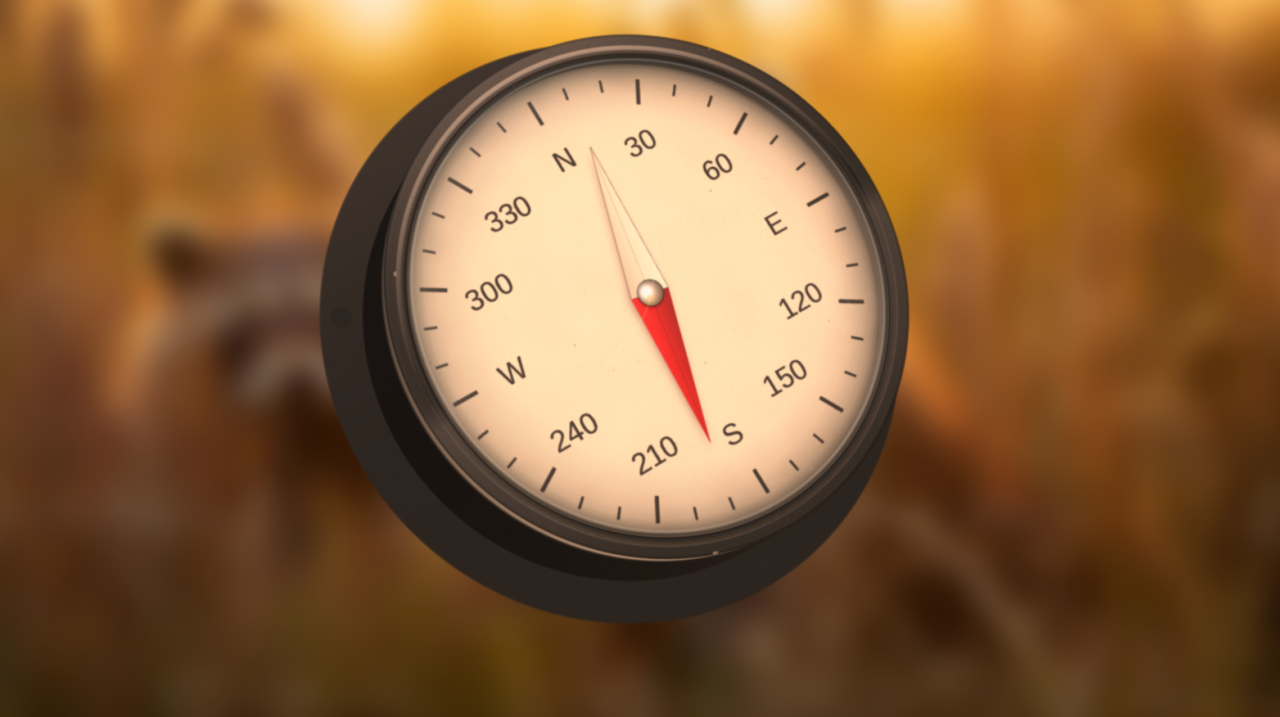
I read 190 °
